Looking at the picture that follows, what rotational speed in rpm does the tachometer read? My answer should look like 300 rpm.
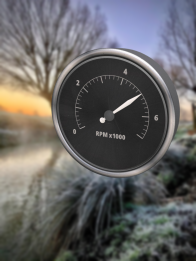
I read 5000 rpm
